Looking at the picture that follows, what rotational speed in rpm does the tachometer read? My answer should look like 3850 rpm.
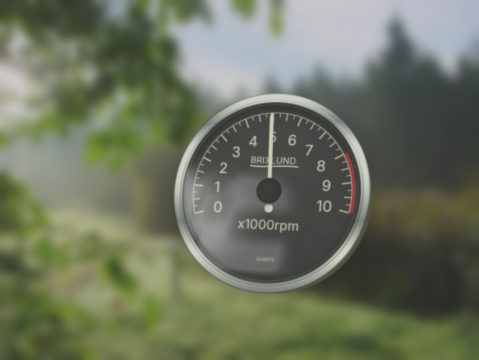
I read 5000 rpm
